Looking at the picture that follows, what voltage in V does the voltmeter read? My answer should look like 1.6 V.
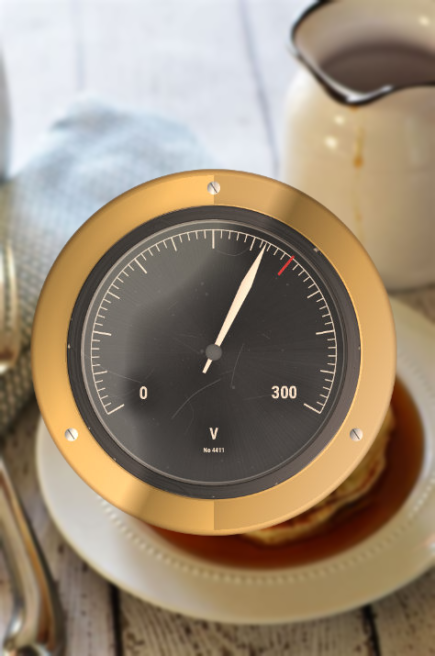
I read 182.5 V
